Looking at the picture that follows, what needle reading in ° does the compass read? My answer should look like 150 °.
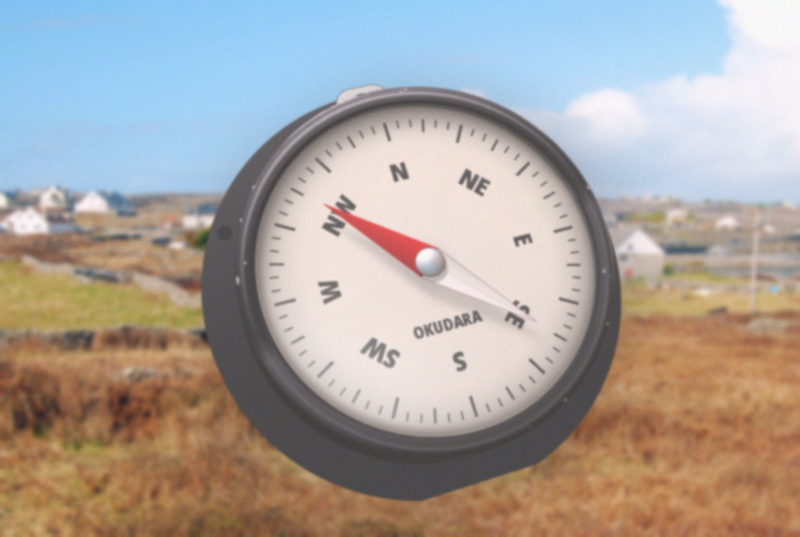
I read 315 °
